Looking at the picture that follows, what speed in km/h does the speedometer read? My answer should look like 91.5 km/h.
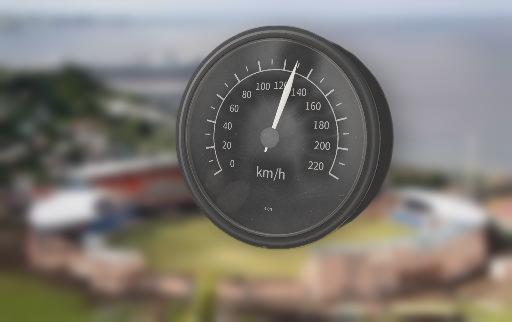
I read 130 km/h
